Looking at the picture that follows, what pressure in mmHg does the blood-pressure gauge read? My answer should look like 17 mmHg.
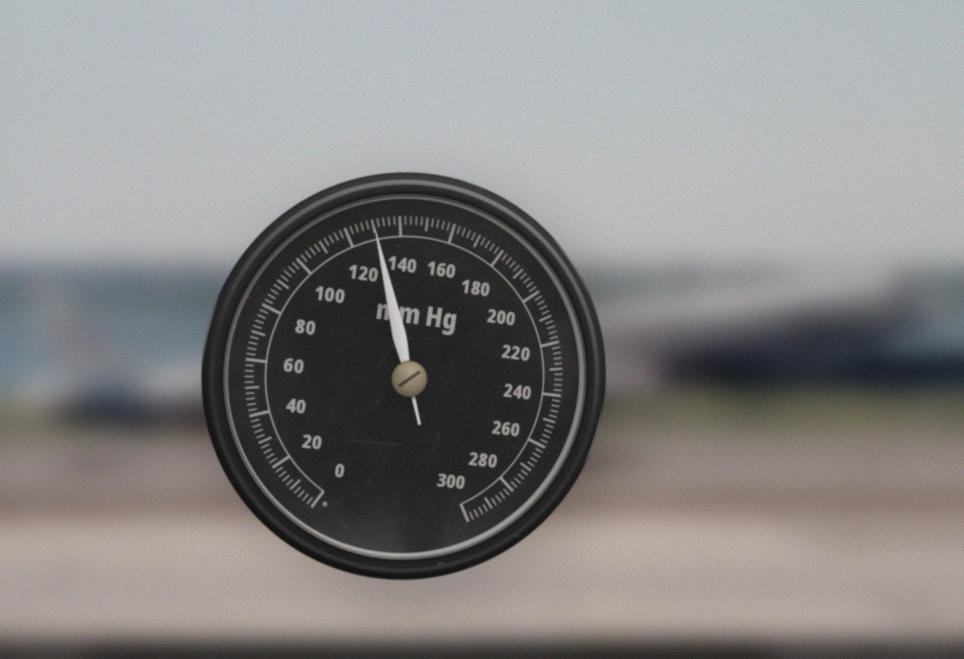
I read 130 mmHg
